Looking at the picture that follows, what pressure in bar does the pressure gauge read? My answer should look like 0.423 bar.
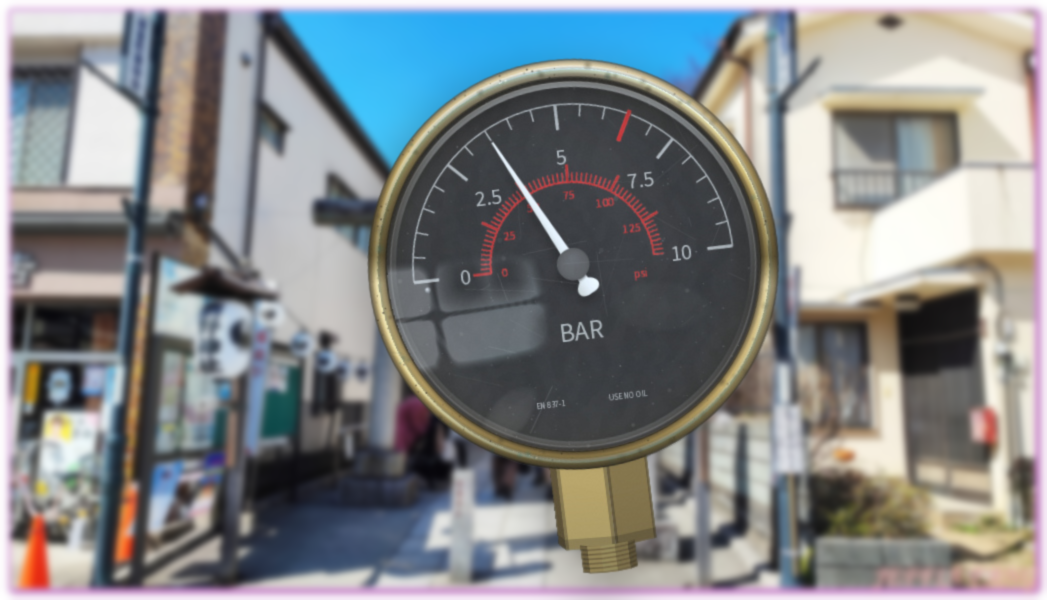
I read 3.5 bar
